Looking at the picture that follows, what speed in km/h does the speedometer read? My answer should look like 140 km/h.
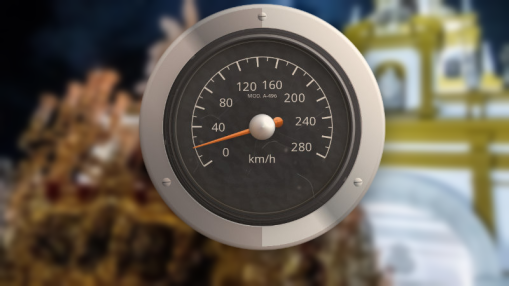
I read 20 km/h
